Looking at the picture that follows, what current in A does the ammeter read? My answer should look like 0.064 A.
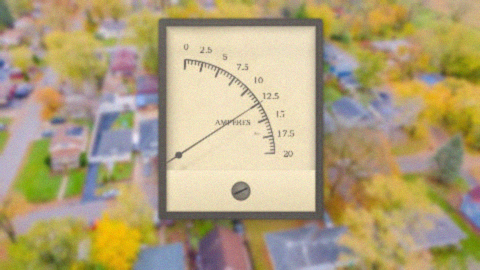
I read 12.5 A
